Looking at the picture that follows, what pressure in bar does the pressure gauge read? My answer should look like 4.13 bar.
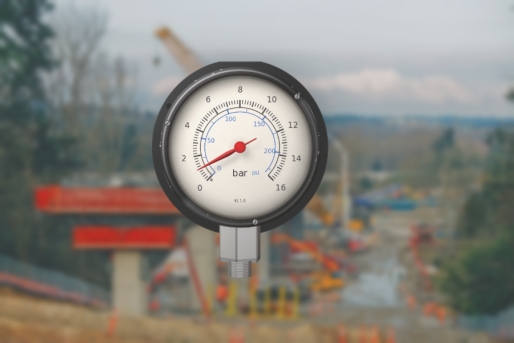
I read 1 bar
